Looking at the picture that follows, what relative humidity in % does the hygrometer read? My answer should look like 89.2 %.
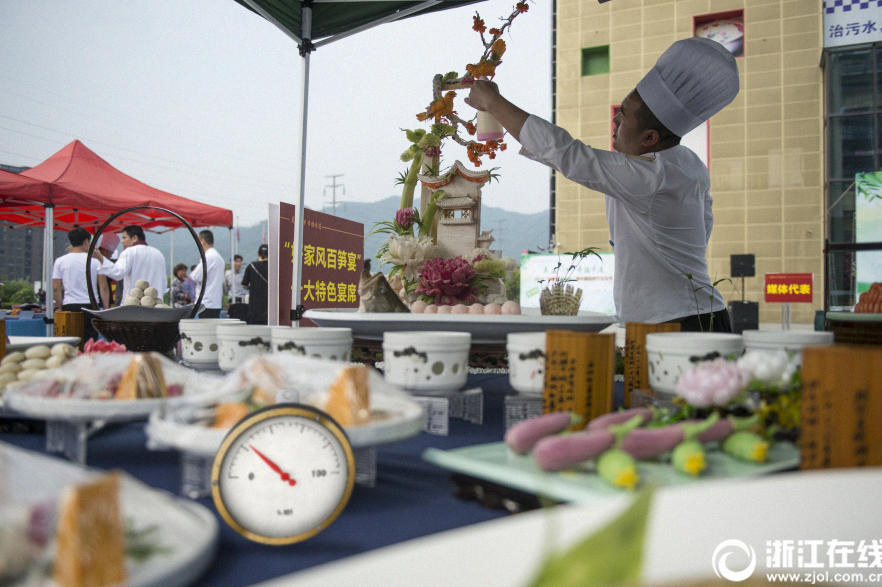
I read 24 %
